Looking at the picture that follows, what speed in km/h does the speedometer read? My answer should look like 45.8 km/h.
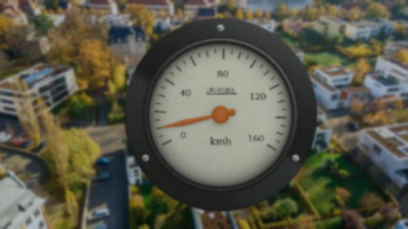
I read 10 km/h
